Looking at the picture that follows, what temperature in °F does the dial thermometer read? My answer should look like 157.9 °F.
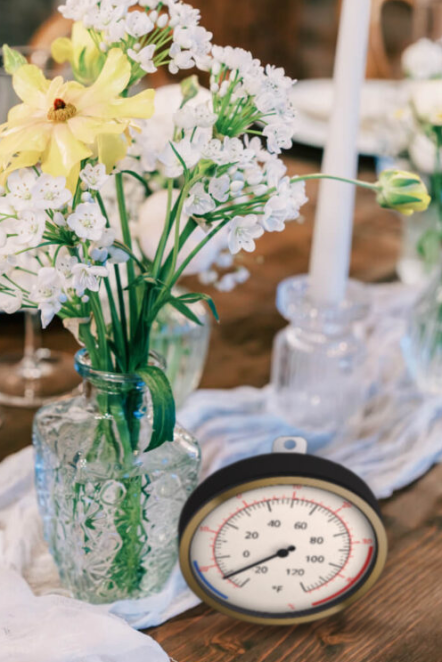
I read -10 °F
